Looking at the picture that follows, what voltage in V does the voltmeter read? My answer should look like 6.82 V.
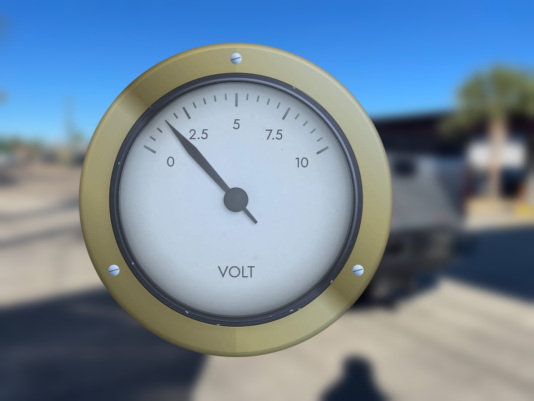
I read 1.5 V
